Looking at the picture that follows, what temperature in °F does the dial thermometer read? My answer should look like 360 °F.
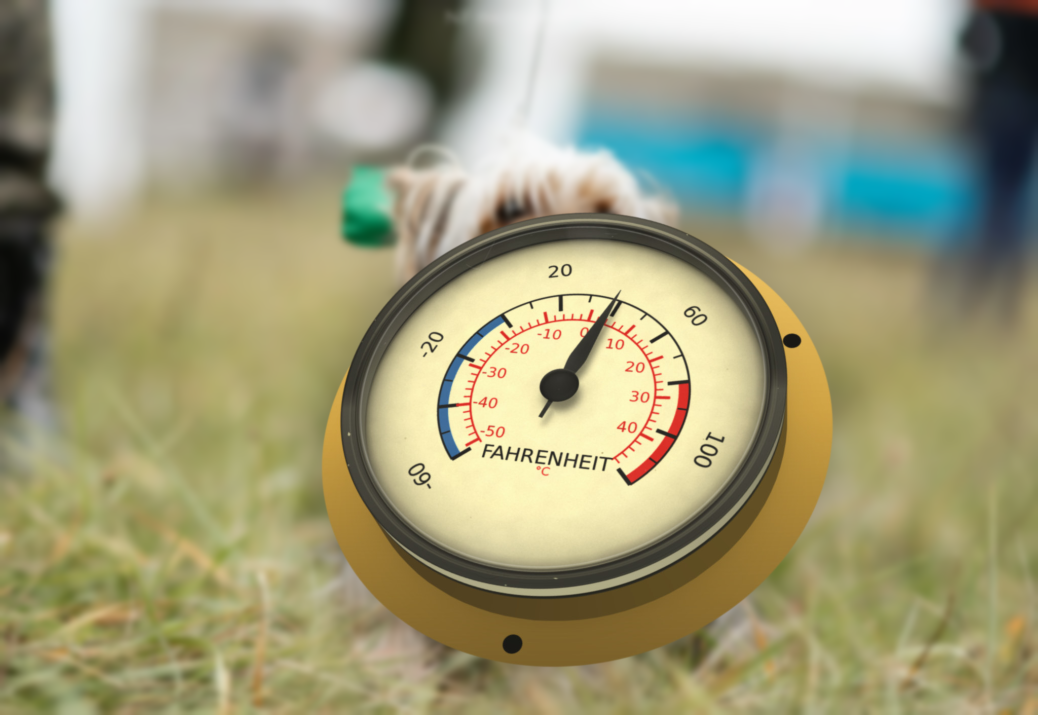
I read 40 °F
